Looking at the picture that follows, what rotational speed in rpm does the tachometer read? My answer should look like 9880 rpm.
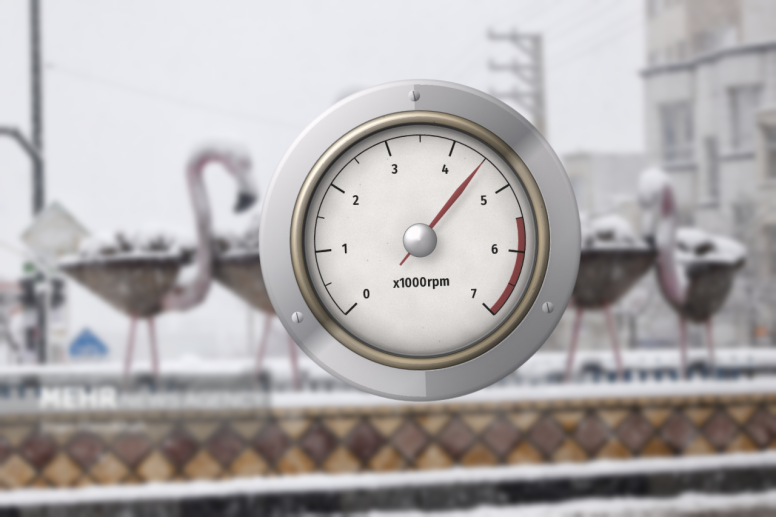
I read 4500 rpm
